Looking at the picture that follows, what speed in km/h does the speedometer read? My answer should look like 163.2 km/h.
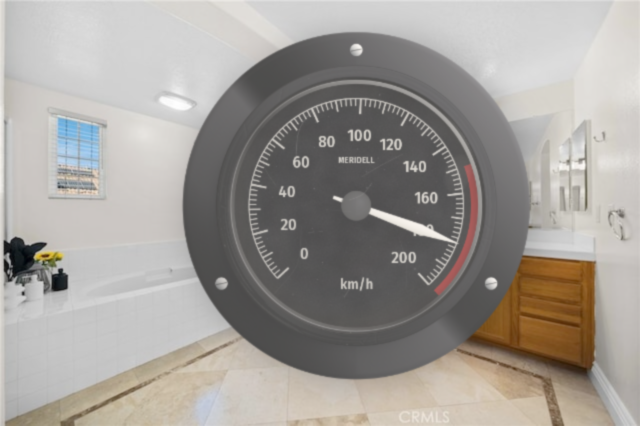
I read 180 km/h
